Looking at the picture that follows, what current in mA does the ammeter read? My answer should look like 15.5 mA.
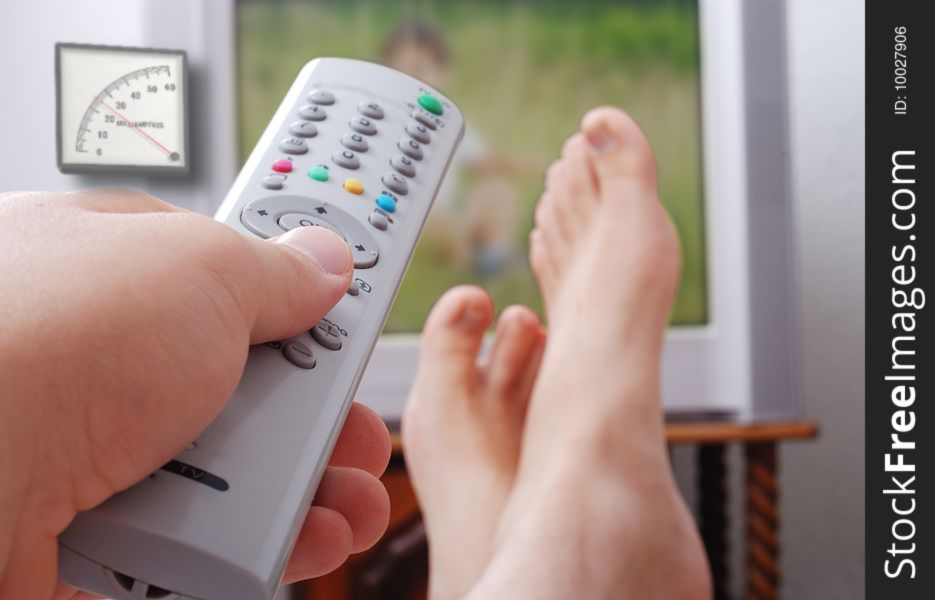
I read 25 mA
